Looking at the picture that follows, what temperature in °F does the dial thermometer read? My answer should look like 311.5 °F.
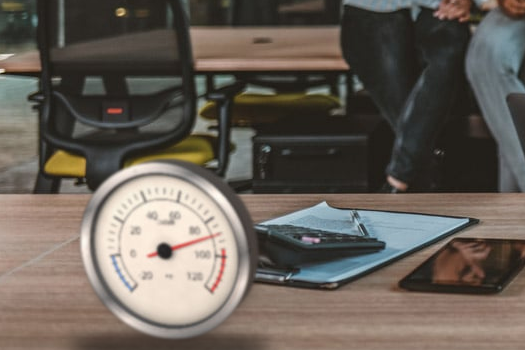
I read 88 °F
